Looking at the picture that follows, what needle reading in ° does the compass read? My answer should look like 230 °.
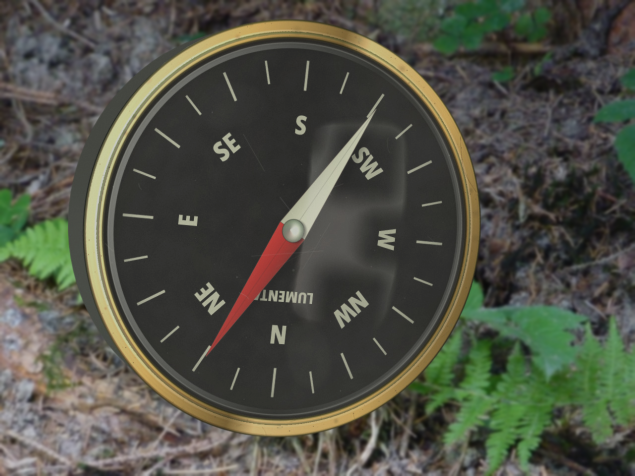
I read 30 °
